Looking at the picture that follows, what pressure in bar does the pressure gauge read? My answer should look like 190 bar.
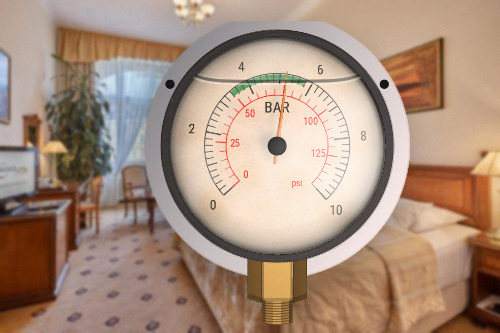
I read 5.2 bar
